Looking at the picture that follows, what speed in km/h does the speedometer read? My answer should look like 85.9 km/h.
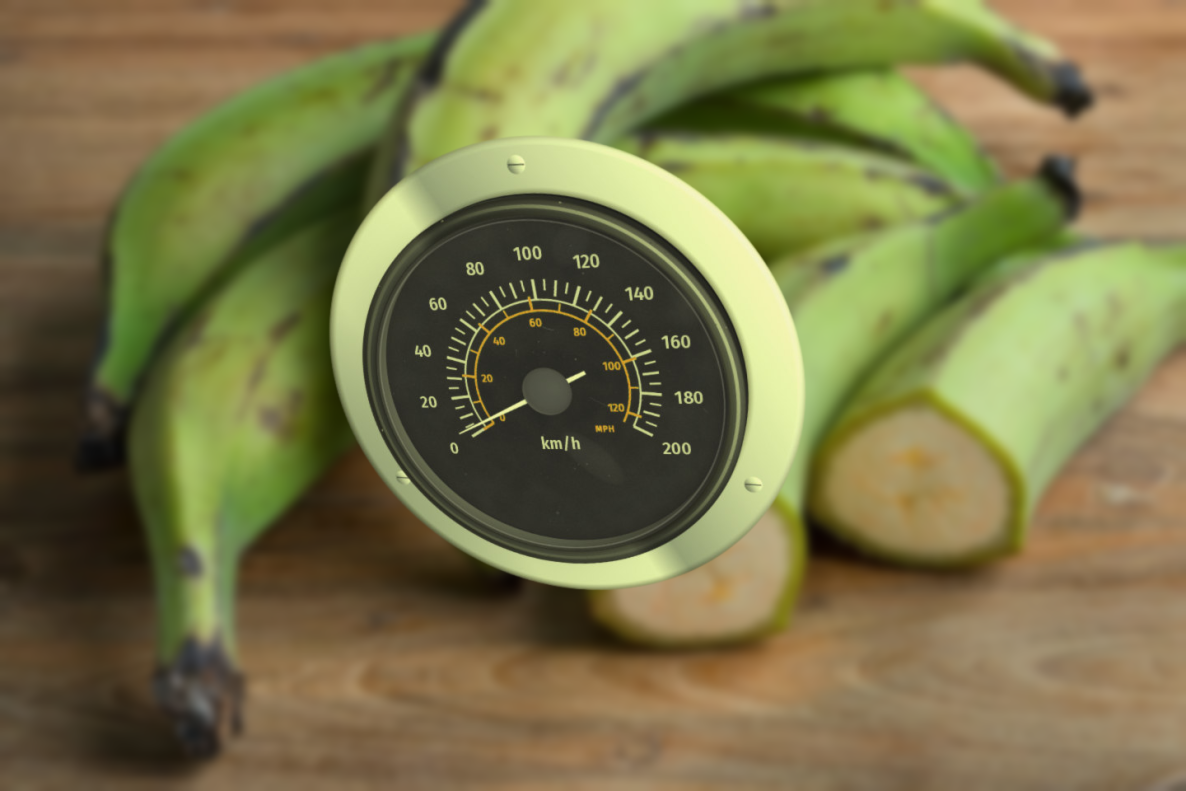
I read 5 km/h
